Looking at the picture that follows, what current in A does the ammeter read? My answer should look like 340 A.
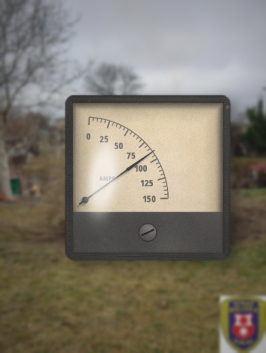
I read 90 A
